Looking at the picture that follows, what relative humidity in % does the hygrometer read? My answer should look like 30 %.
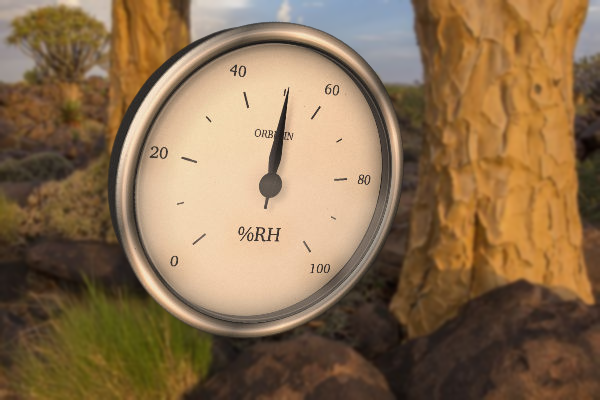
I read 50 %
